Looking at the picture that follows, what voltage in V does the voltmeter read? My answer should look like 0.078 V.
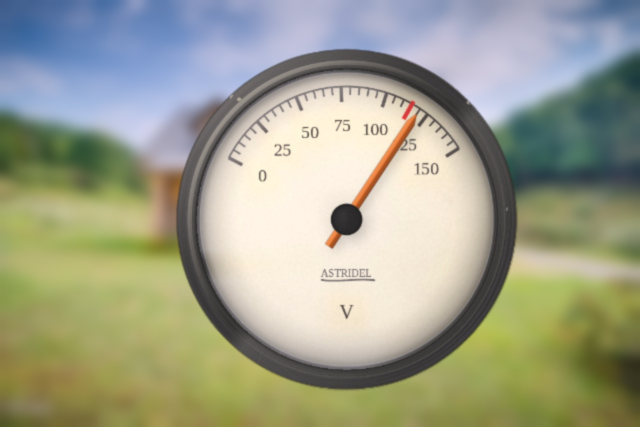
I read 120 V
